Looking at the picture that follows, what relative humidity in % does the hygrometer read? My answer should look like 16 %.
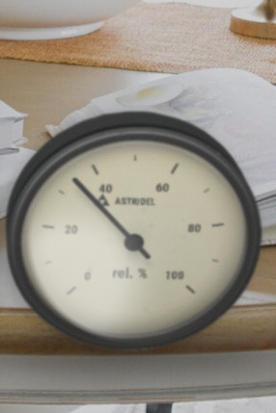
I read 35 %
